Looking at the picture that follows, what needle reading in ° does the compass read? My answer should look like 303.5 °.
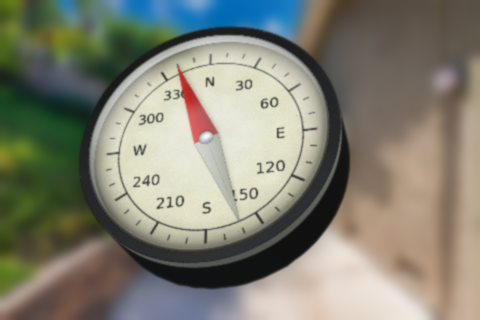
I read 340 °
